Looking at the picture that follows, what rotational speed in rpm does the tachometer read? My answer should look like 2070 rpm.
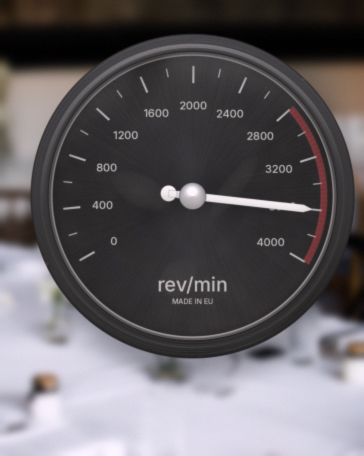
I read 3600 rpm
